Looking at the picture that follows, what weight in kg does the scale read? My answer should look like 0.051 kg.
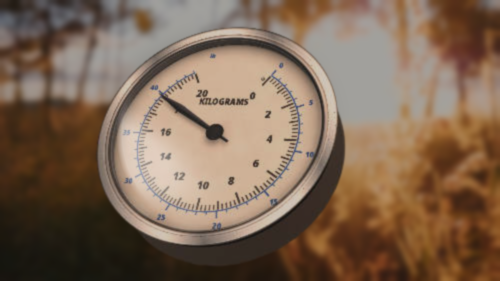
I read 18 kg
